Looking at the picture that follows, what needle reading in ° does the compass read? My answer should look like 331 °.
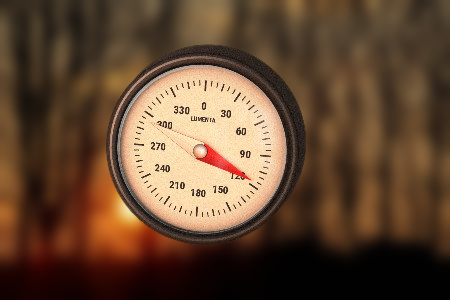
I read 115 °
